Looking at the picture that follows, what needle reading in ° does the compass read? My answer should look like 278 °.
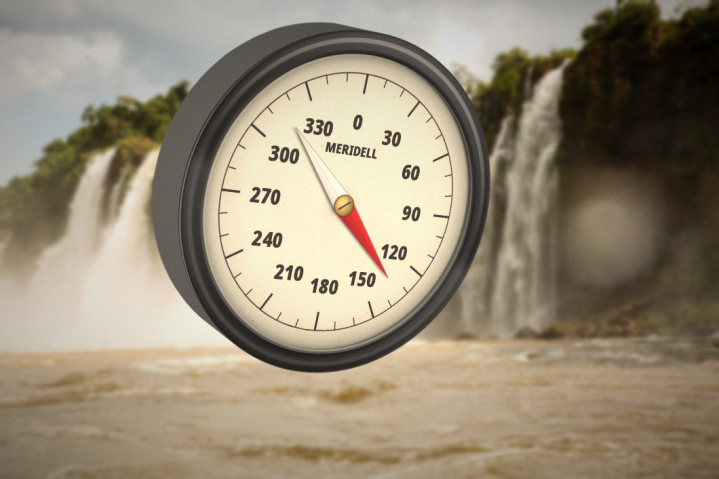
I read 135 °
